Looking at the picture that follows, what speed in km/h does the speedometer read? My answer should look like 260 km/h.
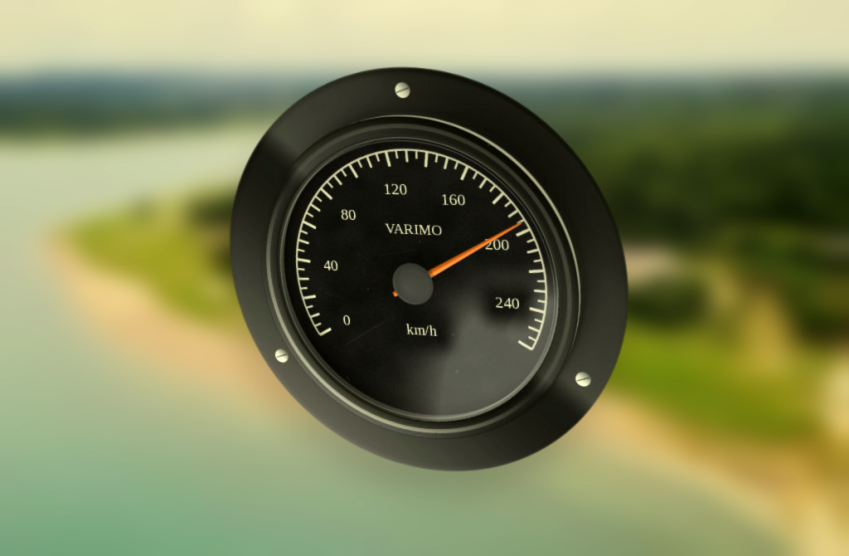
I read 195 km/h
